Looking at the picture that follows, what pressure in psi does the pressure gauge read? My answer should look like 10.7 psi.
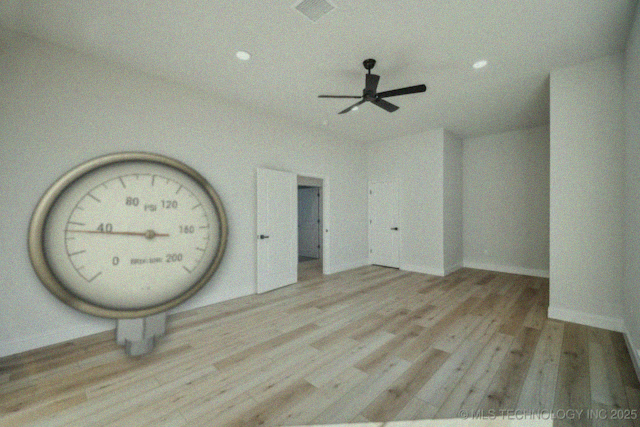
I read 35 psi
